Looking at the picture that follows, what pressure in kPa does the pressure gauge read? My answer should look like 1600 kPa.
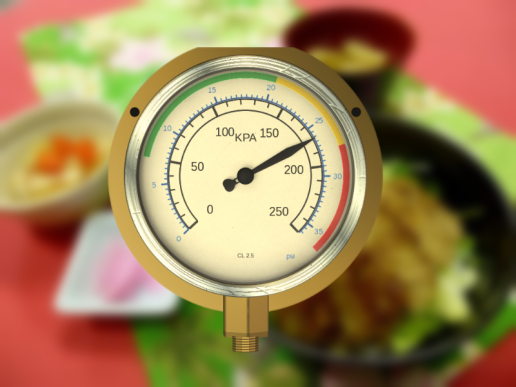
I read 180 kPa
